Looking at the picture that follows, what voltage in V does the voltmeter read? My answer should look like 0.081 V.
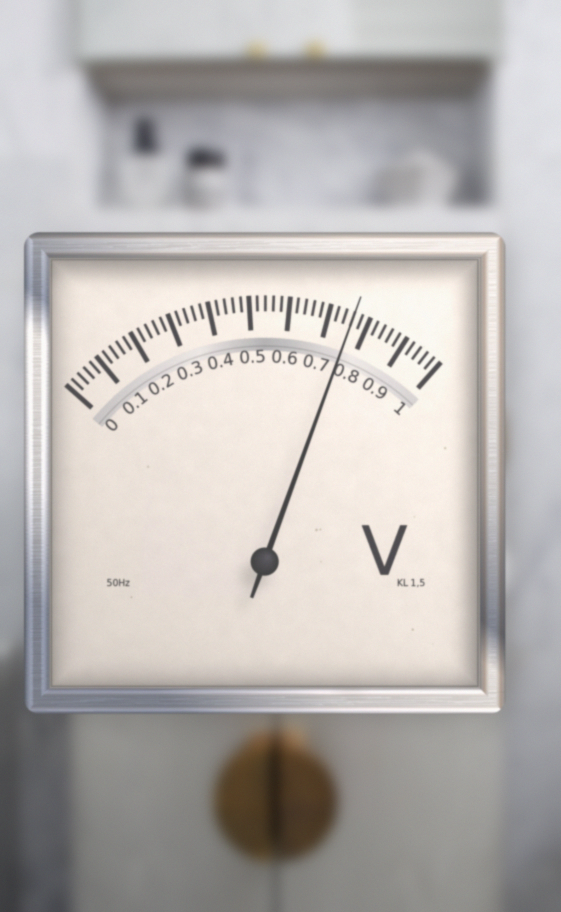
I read 0.76 V
